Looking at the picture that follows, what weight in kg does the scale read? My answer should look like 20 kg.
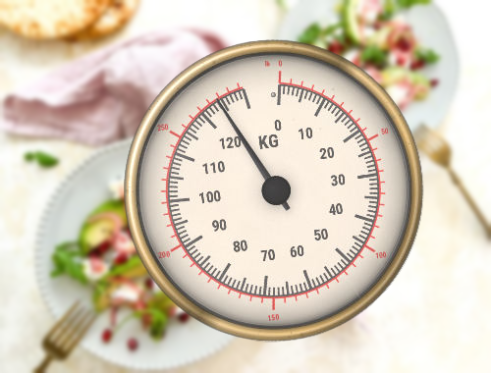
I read 124 kg
